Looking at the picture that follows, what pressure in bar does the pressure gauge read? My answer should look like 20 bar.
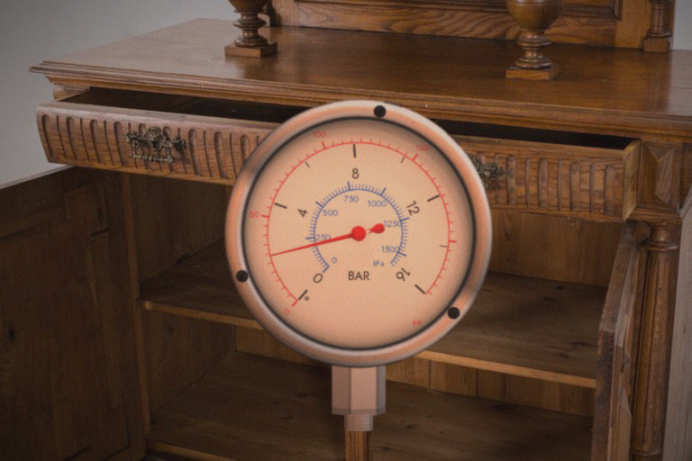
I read 2 bar
